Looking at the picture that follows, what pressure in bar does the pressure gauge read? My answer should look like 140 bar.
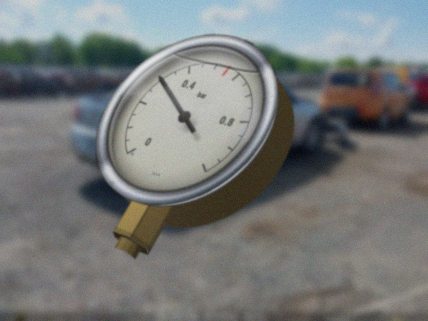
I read 0.3 bar
